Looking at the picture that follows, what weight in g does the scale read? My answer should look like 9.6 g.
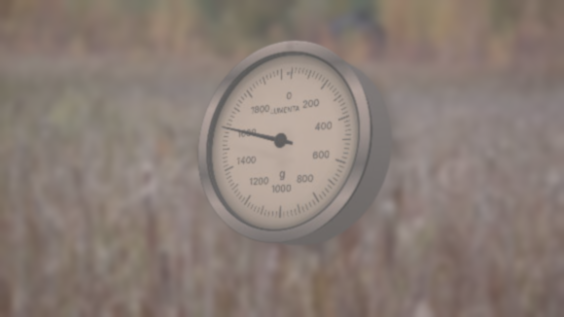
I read 1600 g
